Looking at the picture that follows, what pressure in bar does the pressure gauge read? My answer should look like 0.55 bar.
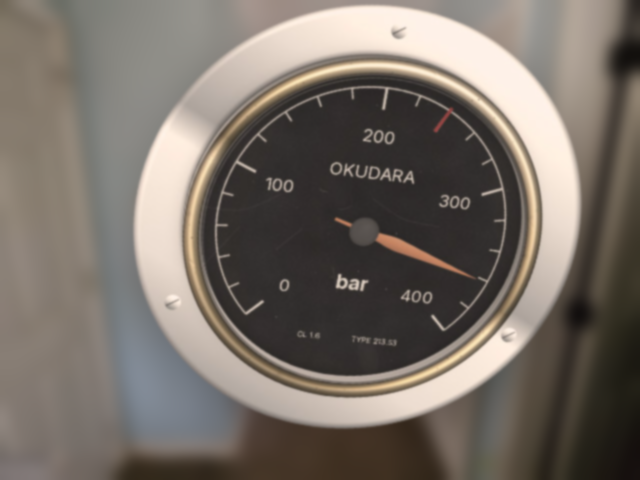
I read 360 bar
